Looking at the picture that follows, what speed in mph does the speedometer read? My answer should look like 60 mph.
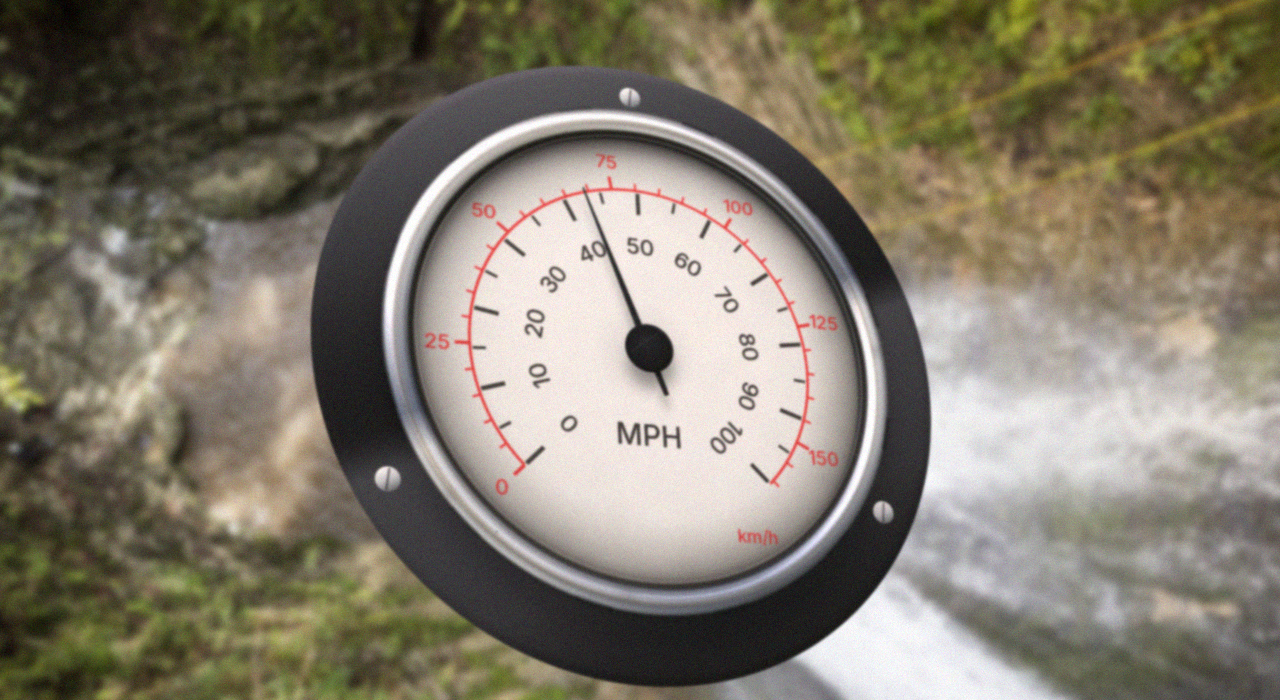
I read 42.5 mph
